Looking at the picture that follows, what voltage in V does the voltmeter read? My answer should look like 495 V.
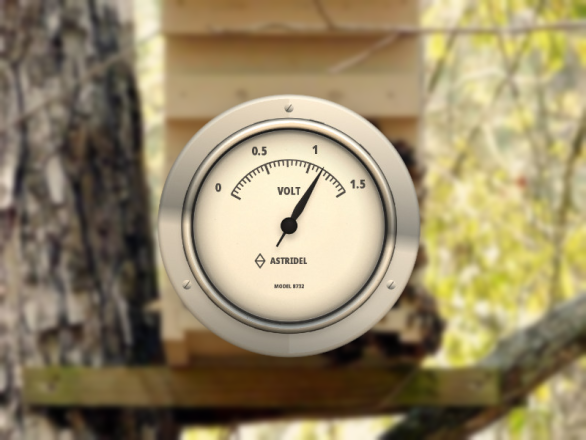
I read 1.15 V
